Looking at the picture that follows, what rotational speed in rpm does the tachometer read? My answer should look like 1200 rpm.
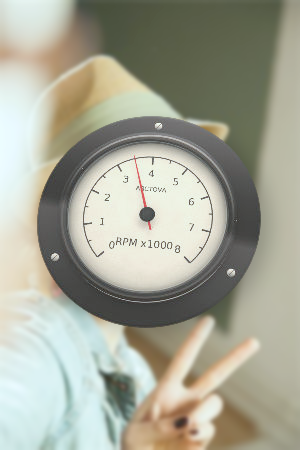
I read 3500 rpm
